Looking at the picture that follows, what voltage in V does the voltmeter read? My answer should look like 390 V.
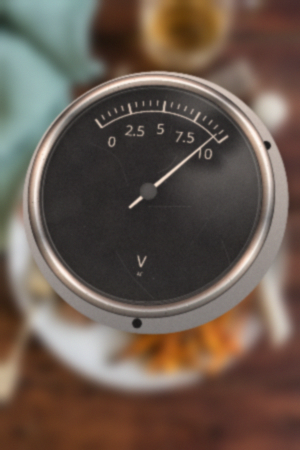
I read 9.5 V
